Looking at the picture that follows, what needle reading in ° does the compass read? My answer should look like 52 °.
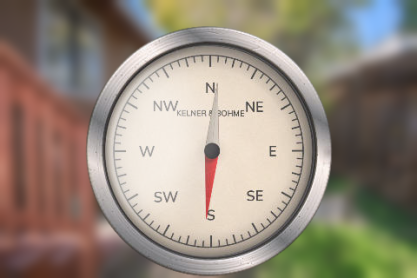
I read 185 °
